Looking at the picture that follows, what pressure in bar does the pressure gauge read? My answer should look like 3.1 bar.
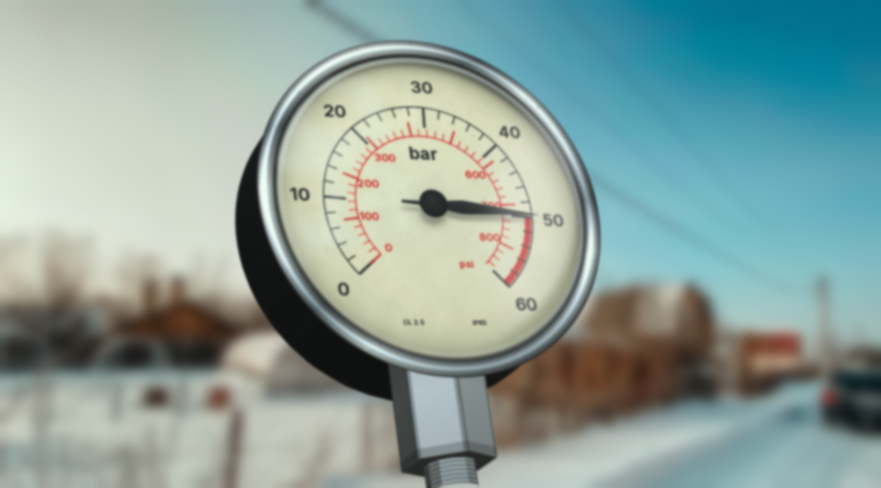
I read 50 bar
